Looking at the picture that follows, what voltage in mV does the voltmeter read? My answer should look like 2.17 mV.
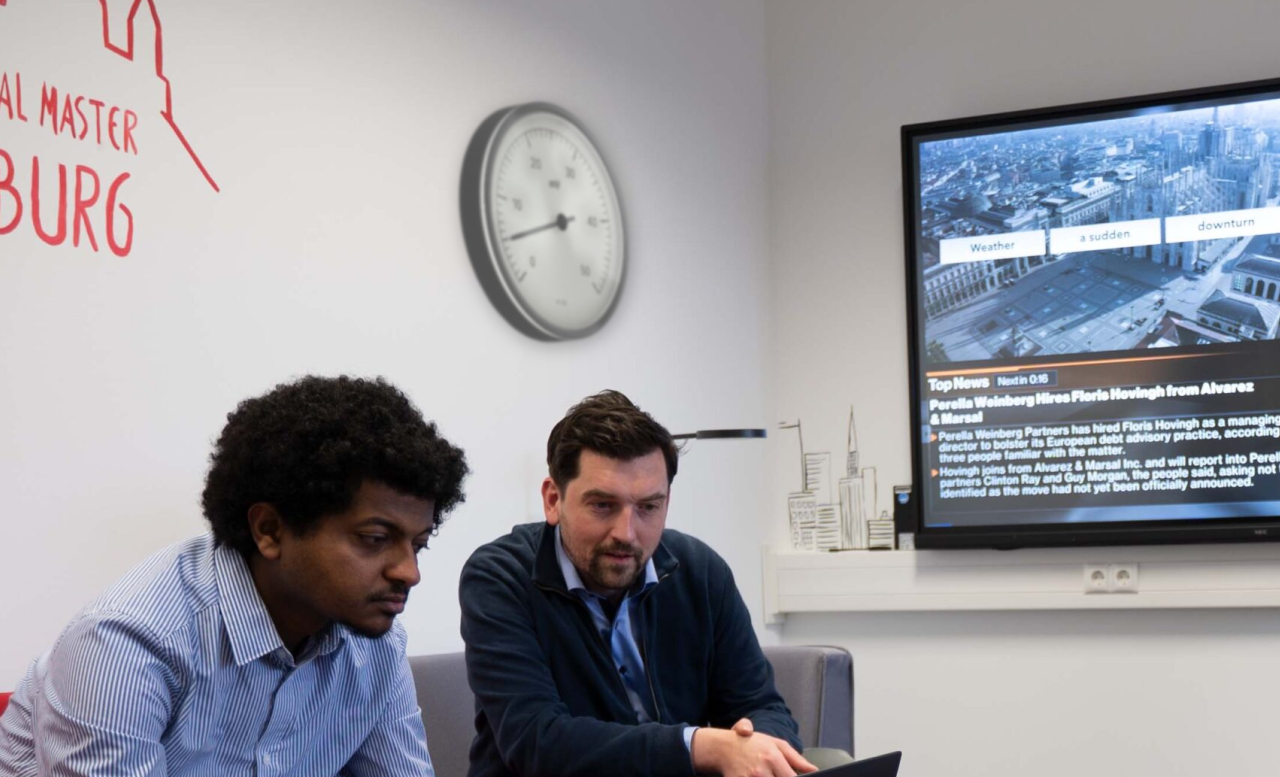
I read 5 mV
